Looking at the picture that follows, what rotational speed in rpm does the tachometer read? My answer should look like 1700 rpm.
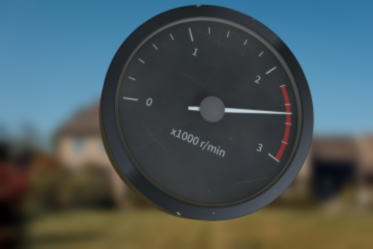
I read 2500 rpm
